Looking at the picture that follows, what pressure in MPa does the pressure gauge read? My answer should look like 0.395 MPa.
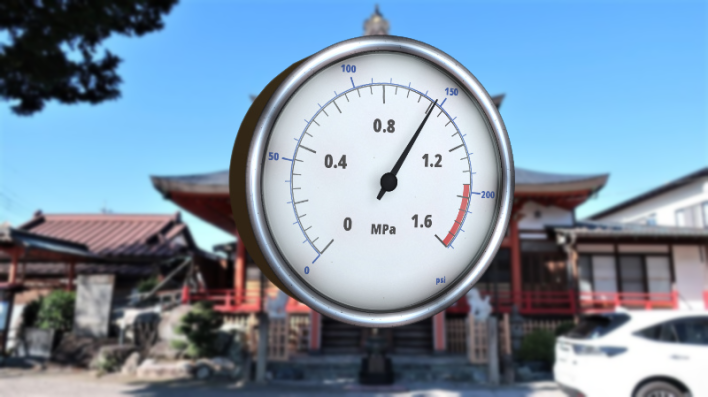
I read 1 MPa
